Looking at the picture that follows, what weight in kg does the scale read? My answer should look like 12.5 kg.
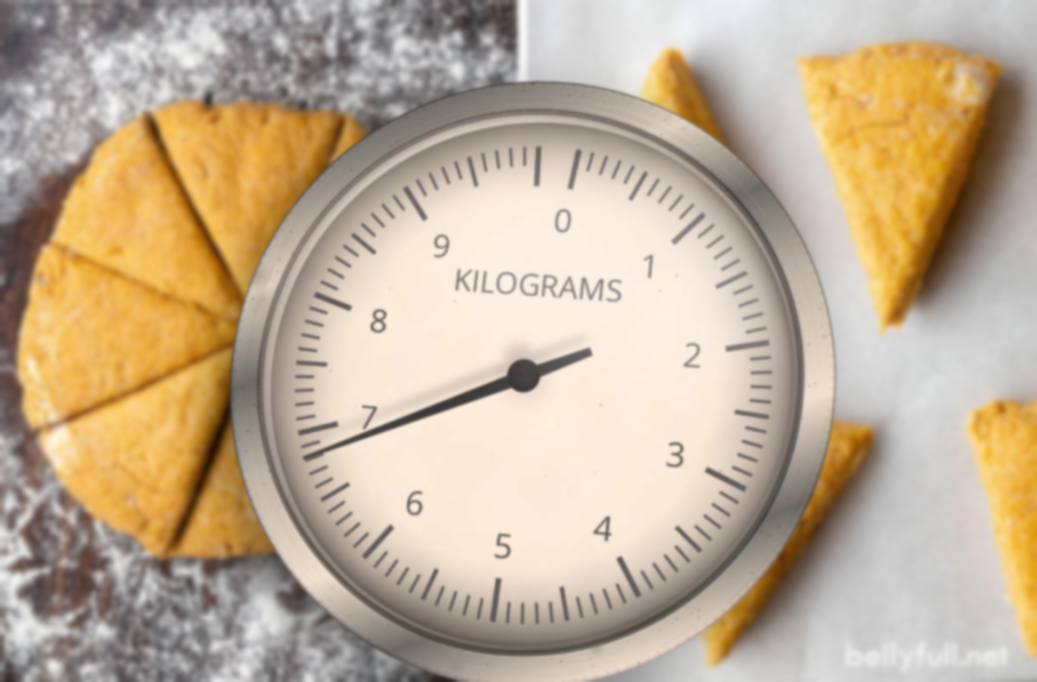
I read 6.8 kg
